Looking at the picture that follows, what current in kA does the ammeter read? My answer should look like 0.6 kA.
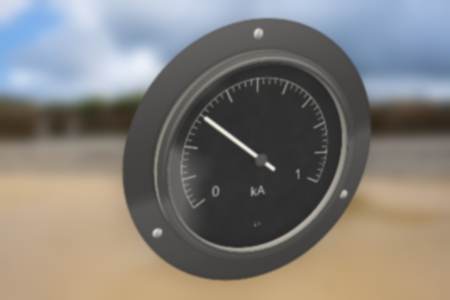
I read 0.3 kA
